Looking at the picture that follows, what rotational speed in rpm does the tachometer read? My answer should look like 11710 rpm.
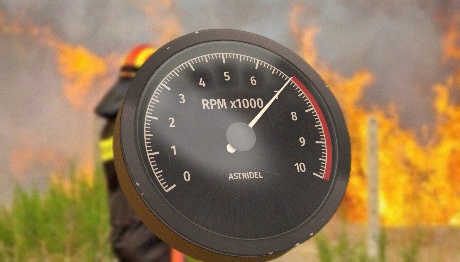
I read 7000 rpm
